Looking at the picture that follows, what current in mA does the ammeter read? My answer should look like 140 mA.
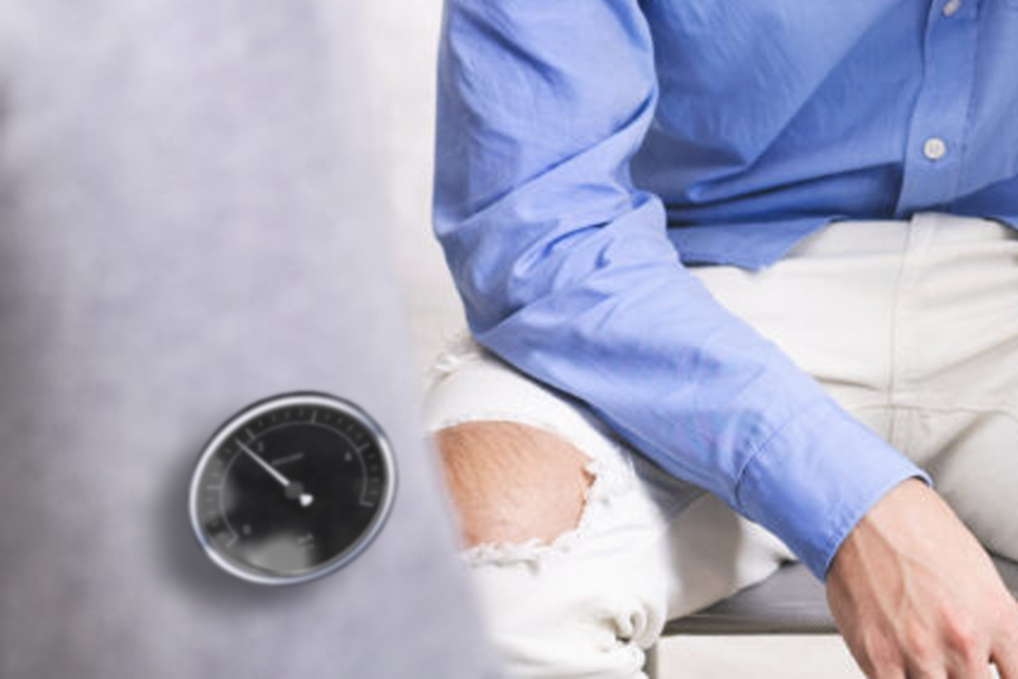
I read 1.8 mA
